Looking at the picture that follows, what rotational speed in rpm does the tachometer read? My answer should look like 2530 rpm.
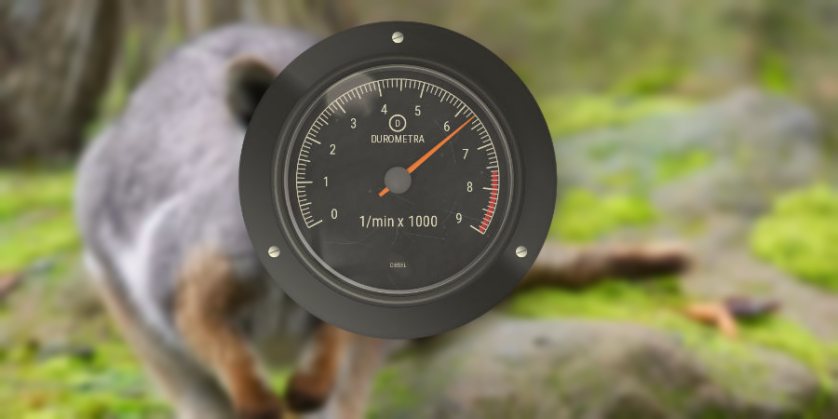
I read 6300 rpm
